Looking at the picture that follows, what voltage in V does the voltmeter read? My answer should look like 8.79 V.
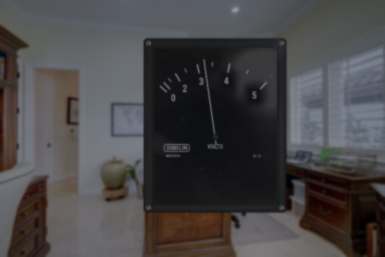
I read 3.25 V
